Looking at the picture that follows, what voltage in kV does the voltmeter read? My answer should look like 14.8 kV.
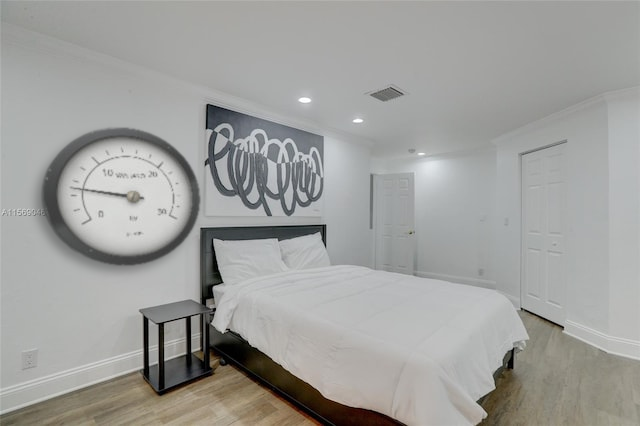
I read 5 kV
